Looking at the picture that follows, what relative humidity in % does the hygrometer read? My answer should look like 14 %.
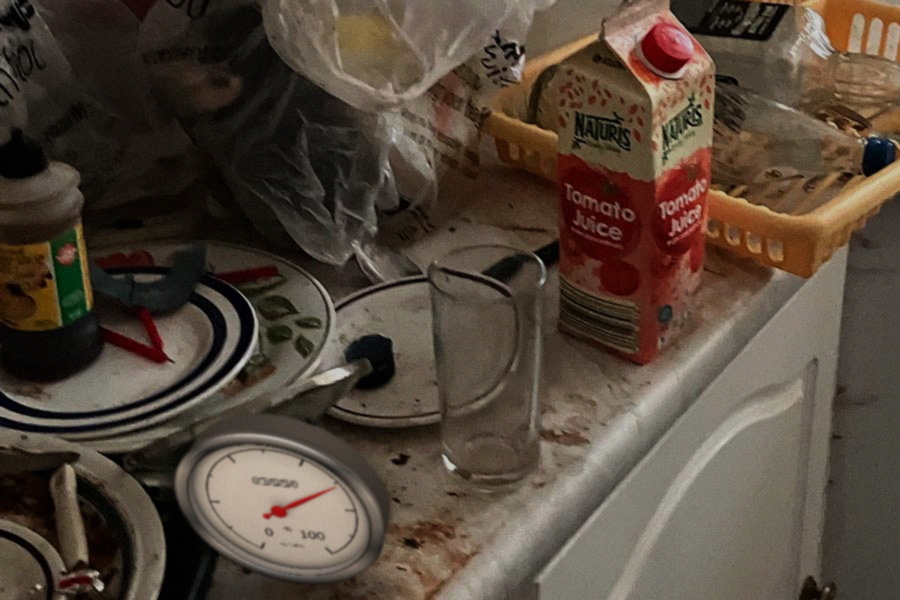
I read 70 %
